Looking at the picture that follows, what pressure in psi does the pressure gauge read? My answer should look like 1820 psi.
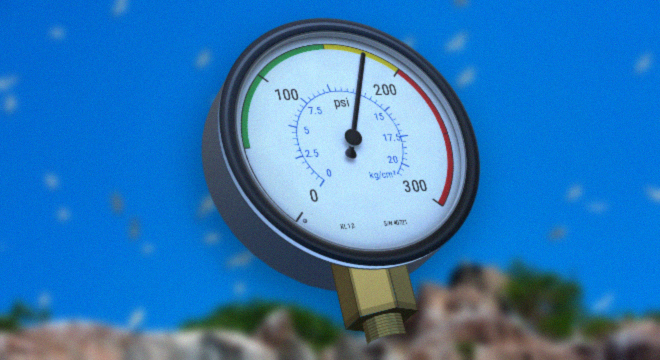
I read 175 psi
